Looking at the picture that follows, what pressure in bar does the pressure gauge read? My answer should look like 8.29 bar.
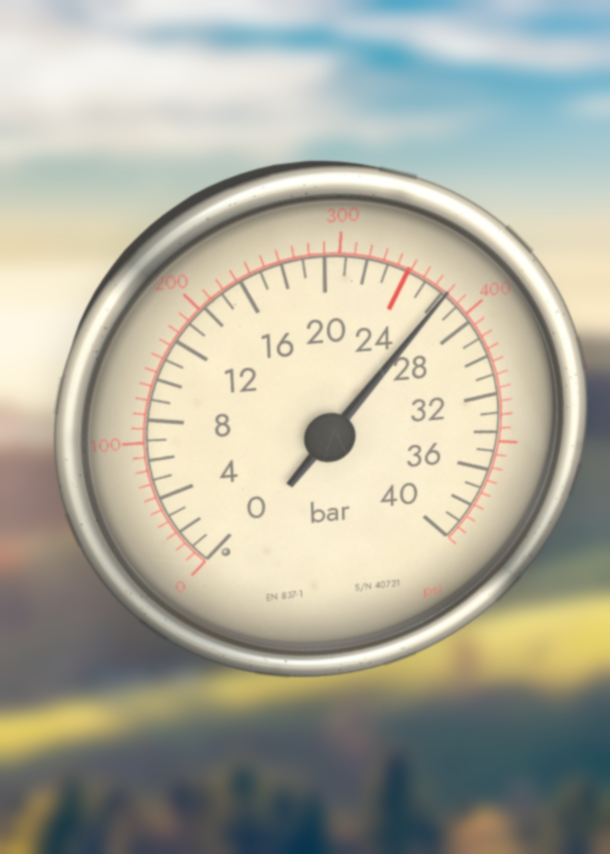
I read 26 bar
